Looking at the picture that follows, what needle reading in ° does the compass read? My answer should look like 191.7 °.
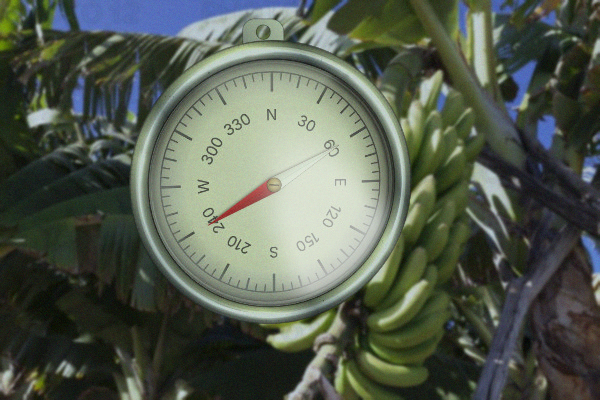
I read 240 °
